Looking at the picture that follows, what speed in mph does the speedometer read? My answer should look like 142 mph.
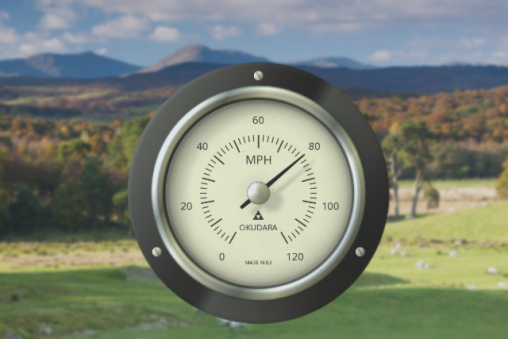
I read 80 mph
